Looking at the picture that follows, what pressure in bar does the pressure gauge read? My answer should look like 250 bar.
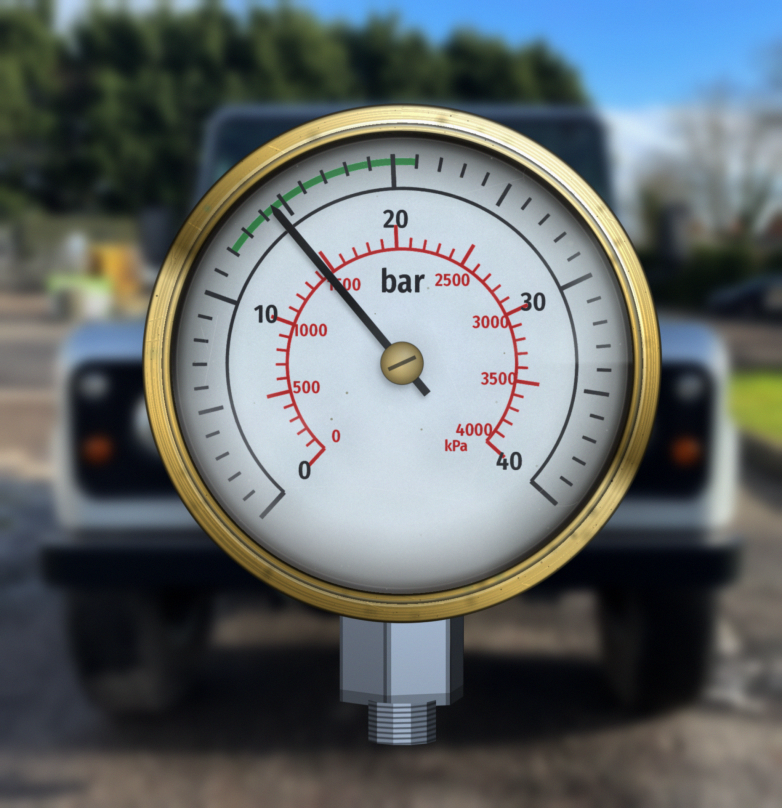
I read 14.5 bar
